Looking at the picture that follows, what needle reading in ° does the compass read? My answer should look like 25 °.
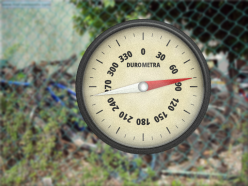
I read 80 °
